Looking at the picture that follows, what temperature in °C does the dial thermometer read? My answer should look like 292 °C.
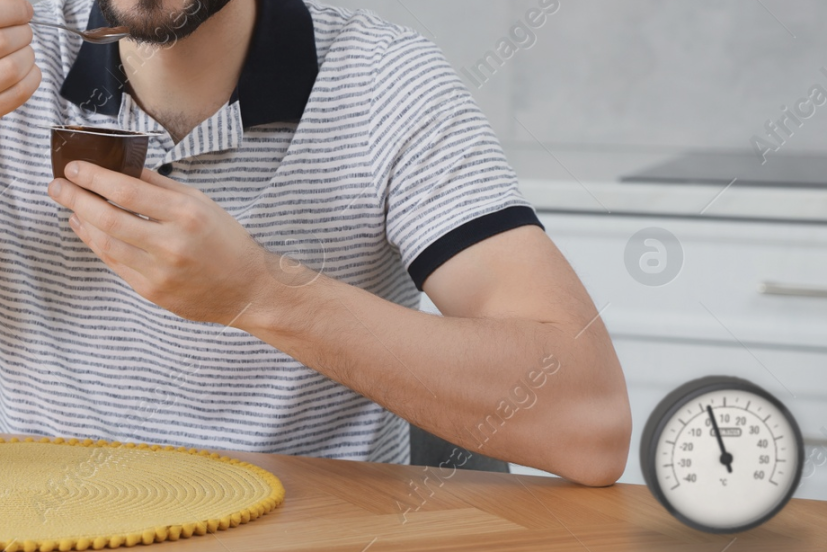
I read 2.5 °C
